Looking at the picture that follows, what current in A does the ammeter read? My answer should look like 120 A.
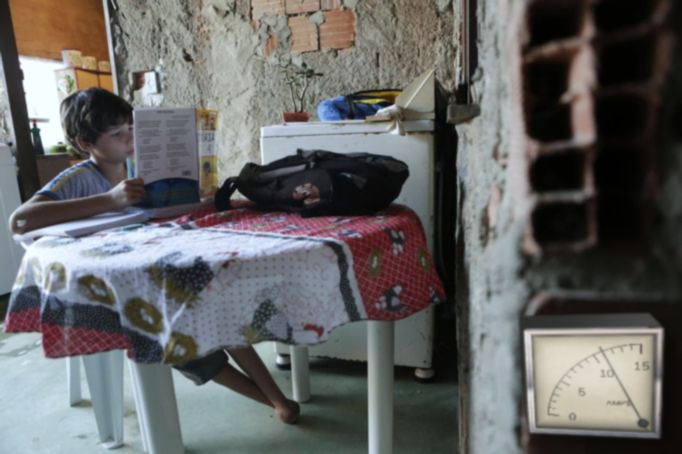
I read 11 A
